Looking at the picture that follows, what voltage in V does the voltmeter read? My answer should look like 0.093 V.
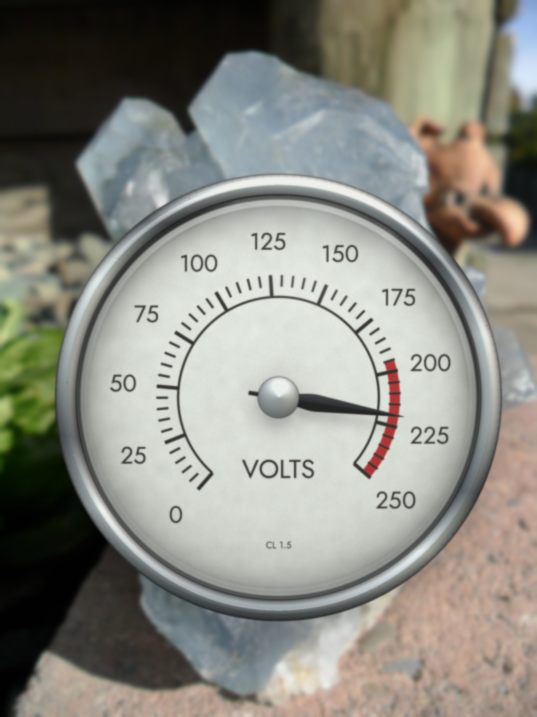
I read 220 V
